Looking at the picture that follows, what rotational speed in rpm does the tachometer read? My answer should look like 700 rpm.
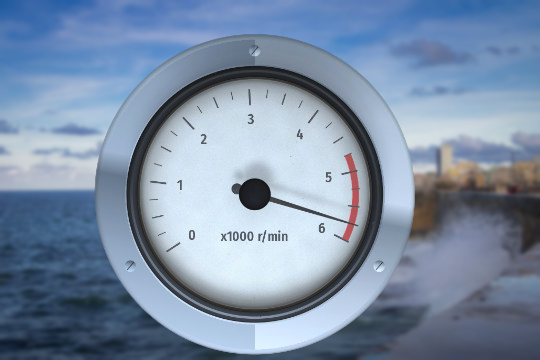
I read 5750 rpm
